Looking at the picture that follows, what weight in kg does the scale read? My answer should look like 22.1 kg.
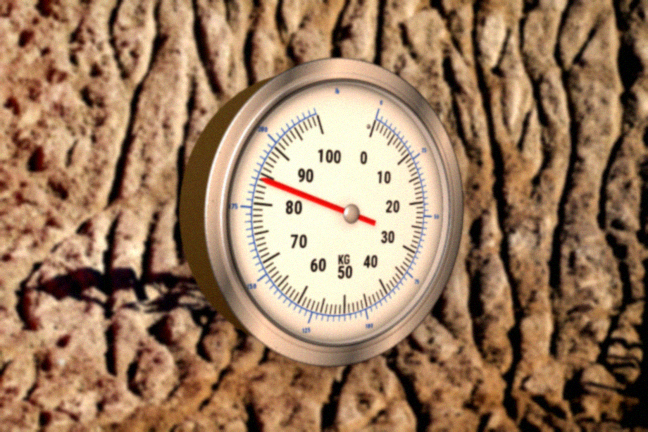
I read 84 kg
